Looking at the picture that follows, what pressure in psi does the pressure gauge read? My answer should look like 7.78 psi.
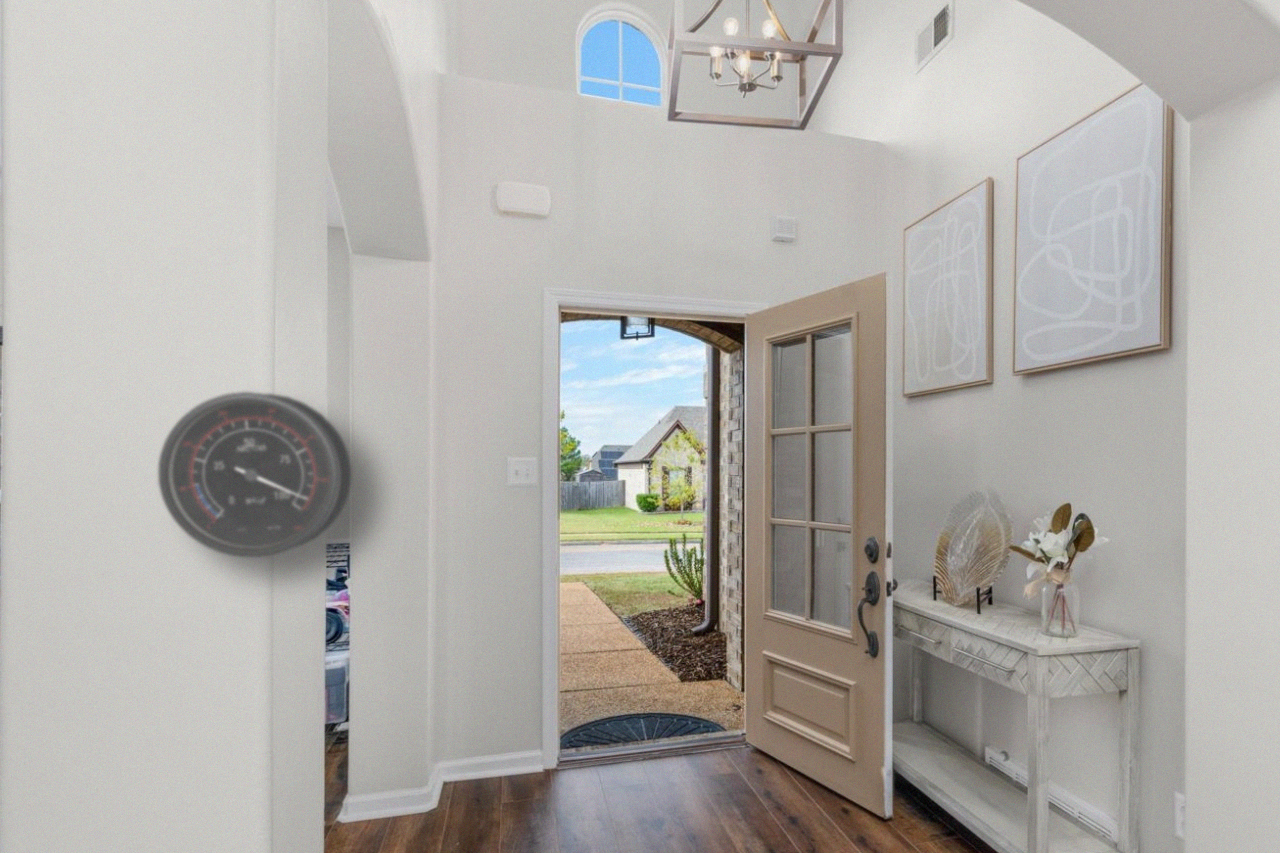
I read 95 psi
